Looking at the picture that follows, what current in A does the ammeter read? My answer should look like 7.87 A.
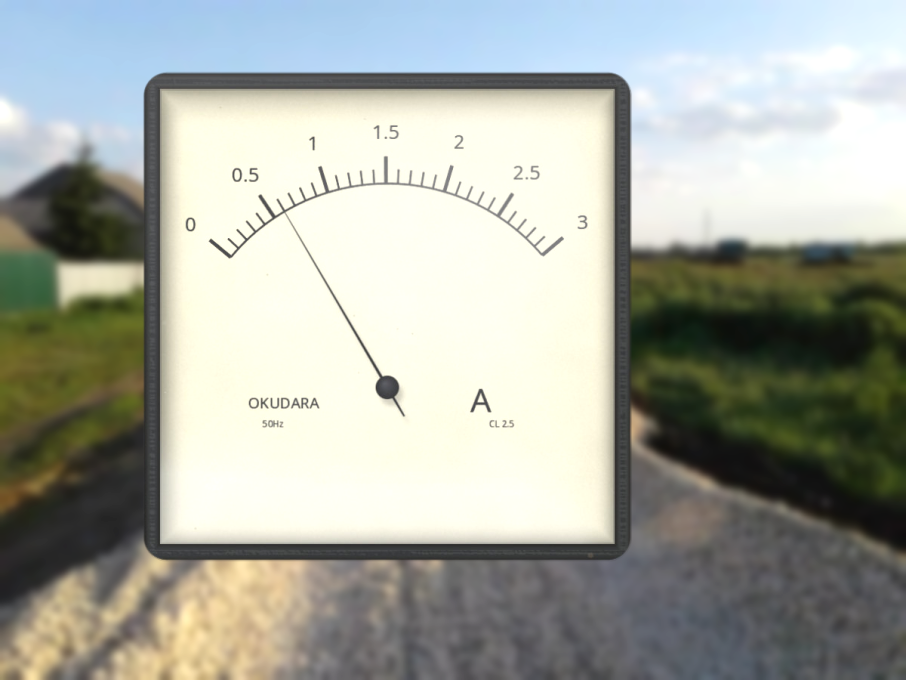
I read 0.6 A
